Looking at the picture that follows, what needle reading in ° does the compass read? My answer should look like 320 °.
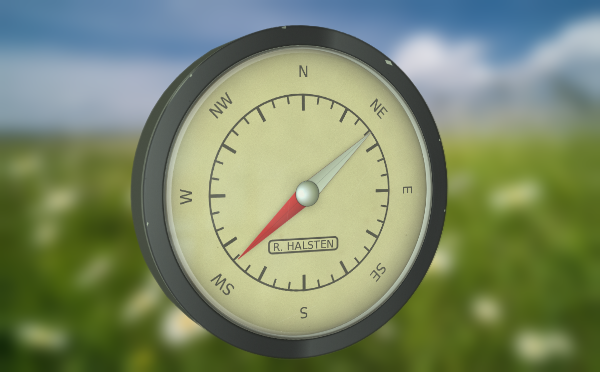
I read 230 °
